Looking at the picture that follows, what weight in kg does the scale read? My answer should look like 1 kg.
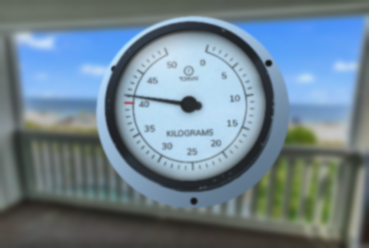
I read 41 kg
